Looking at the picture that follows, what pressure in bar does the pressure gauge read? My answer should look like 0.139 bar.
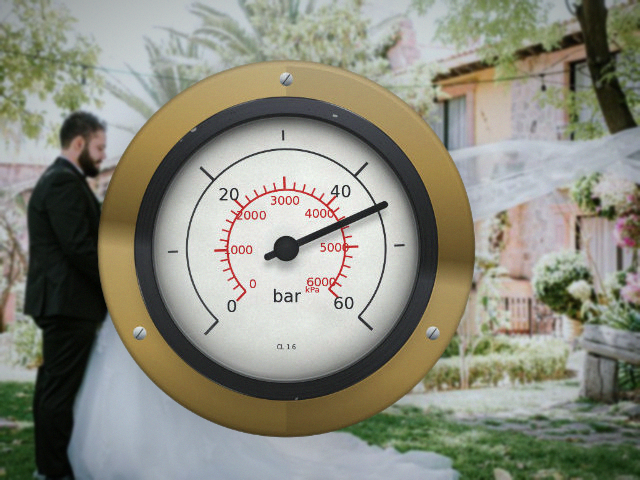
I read 45 bar
